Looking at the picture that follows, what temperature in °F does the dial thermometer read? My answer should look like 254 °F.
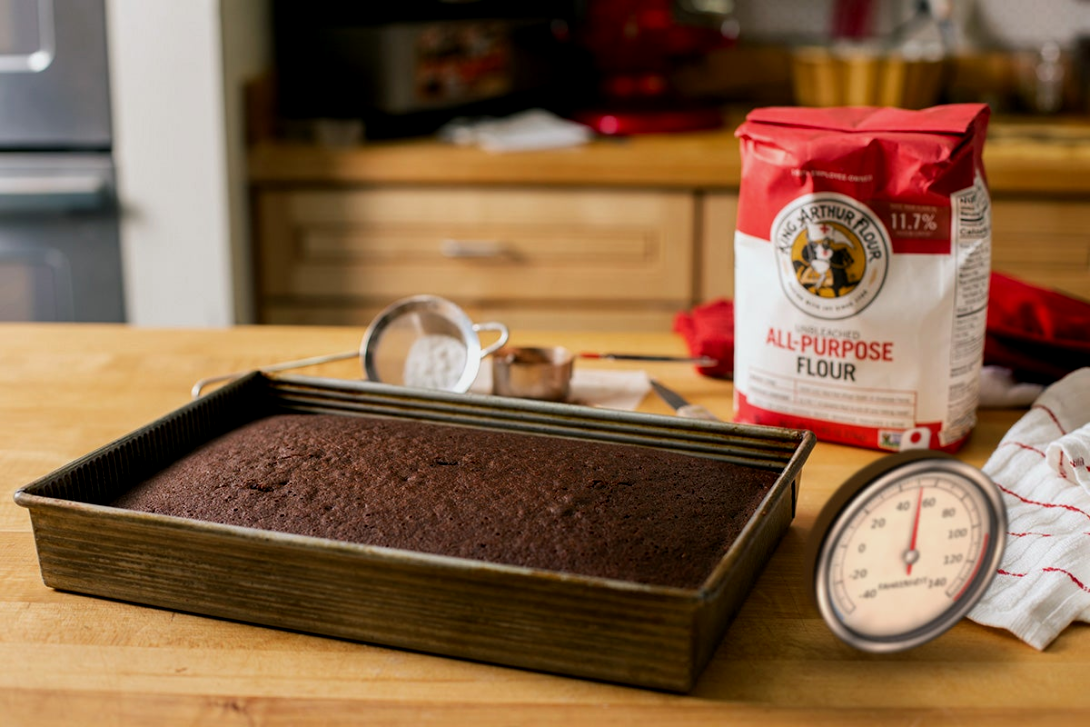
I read 50 °F
